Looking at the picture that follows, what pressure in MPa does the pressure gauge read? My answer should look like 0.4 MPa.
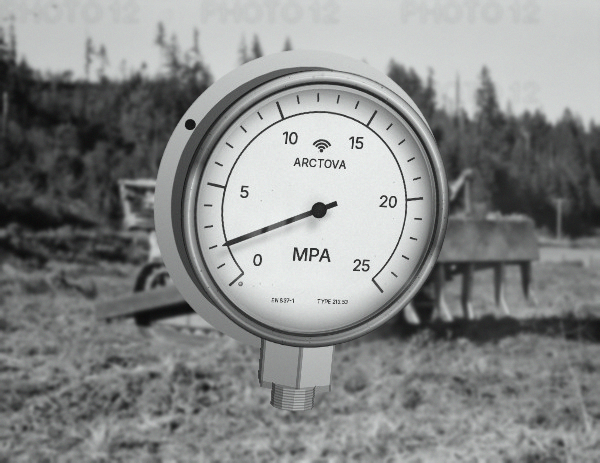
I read 2 MPa
